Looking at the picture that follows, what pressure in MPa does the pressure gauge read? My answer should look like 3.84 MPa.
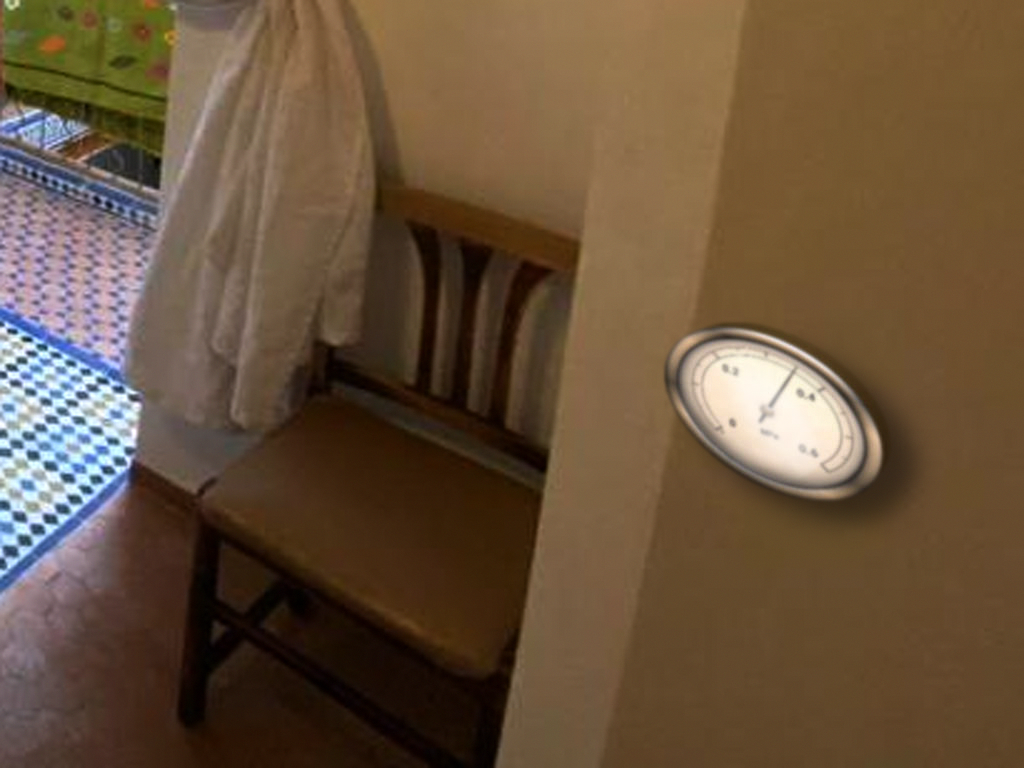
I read 0.35 MPa
